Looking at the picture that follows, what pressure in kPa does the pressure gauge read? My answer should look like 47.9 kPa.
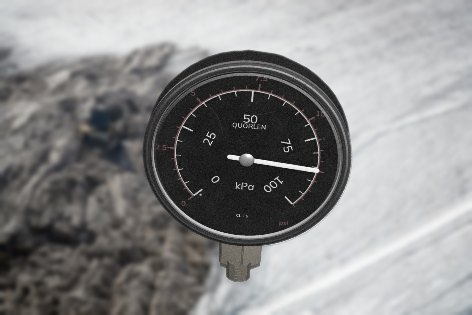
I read 85 kPa
